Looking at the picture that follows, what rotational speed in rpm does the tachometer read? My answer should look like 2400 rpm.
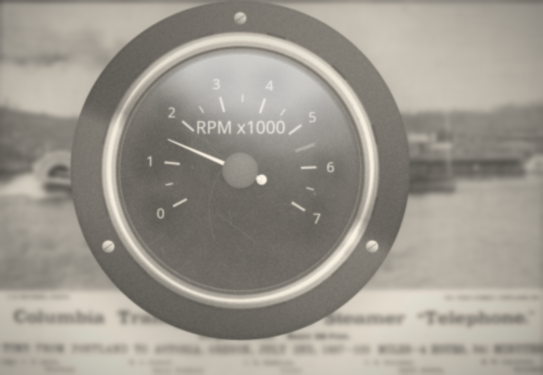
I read 1500 rpm
